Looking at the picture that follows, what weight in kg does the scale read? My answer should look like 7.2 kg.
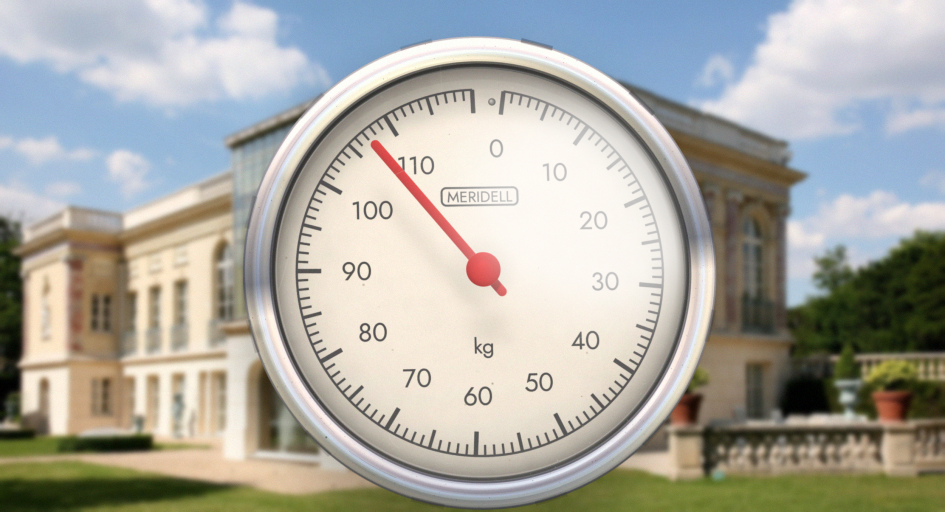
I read 107 kg
